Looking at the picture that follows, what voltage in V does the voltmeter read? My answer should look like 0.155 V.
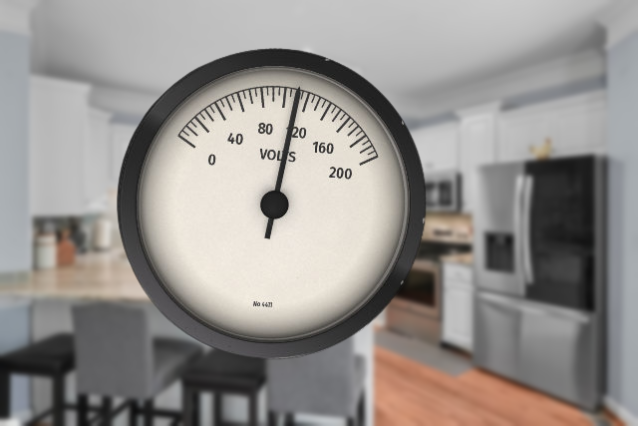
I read 110 V
